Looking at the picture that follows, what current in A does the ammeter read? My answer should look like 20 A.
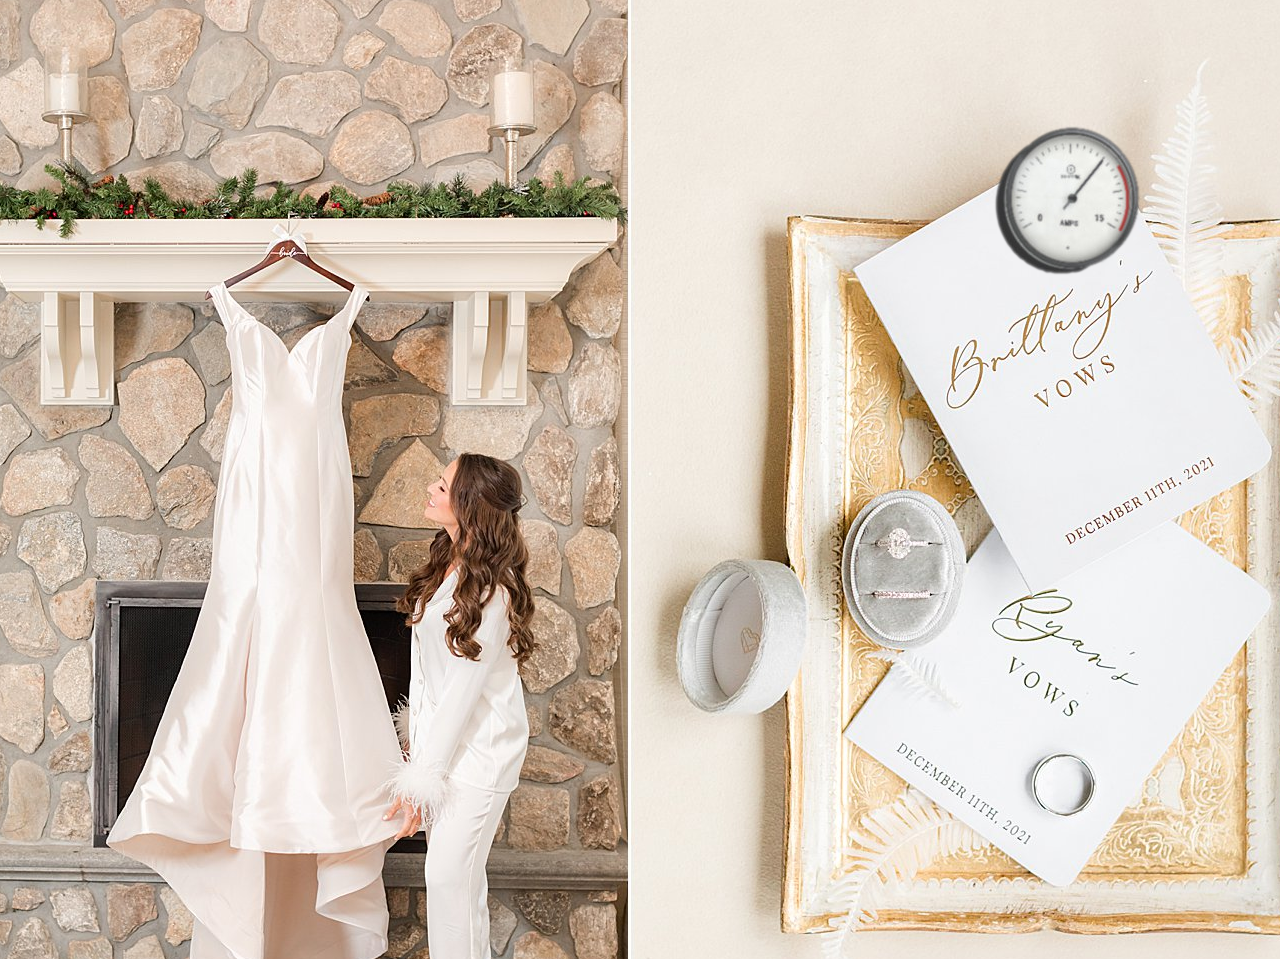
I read 10 A
